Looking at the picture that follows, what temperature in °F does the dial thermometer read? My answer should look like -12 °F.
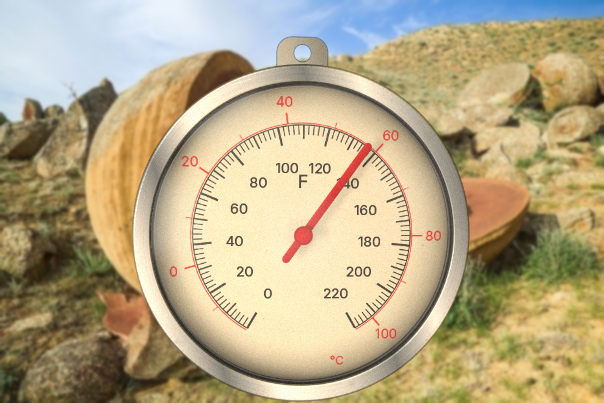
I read 136 °F
